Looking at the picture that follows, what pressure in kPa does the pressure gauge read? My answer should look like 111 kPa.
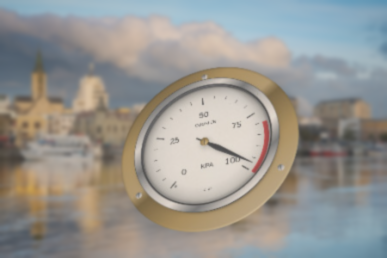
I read 97.5 kPa
